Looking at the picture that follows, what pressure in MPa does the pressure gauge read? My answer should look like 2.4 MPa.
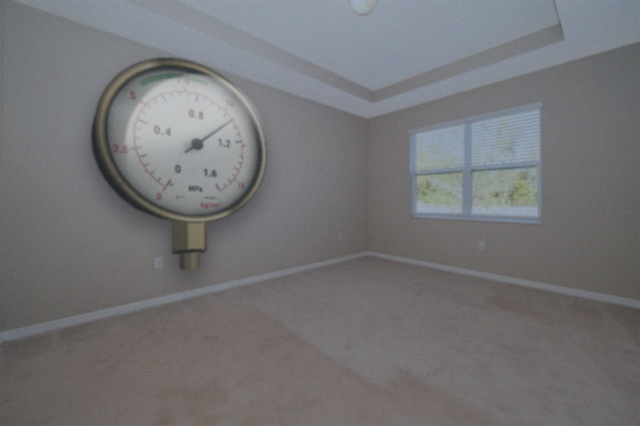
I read 1.05 MPa
